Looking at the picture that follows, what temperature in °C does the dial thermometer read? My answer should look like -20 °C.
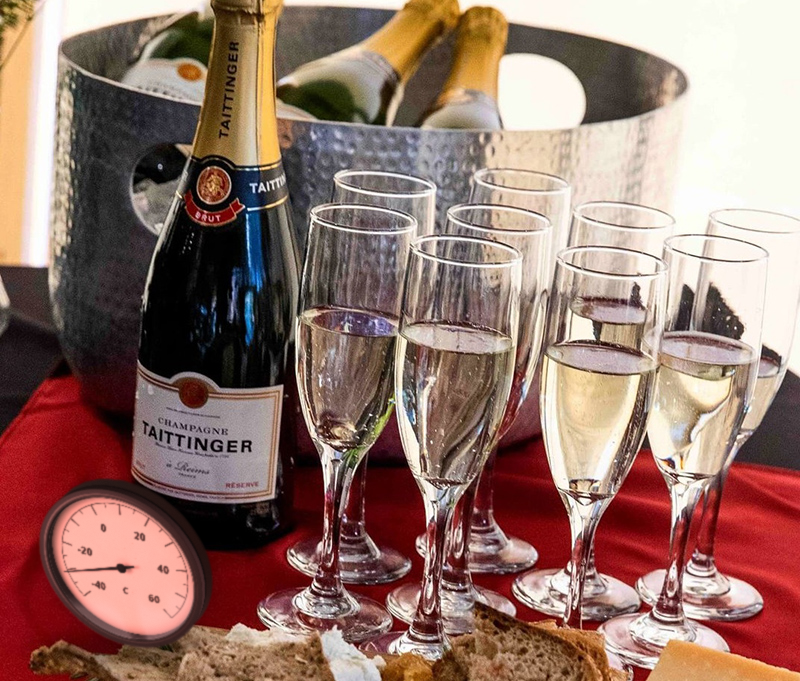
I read -30 °C
